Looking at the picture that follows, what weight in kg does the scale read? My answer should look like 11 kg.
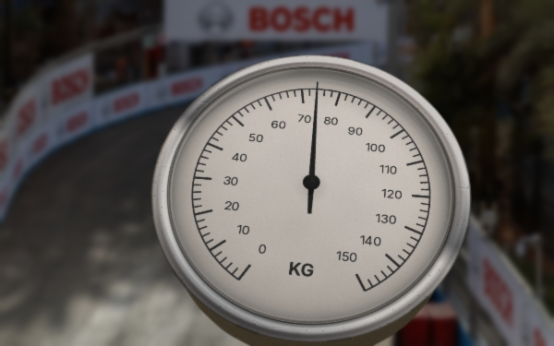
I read 74 kg
